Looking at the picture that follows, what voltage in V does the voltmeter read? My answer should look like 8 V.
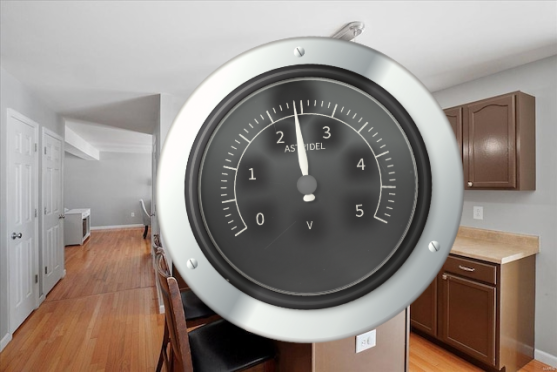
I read 2.4 V
